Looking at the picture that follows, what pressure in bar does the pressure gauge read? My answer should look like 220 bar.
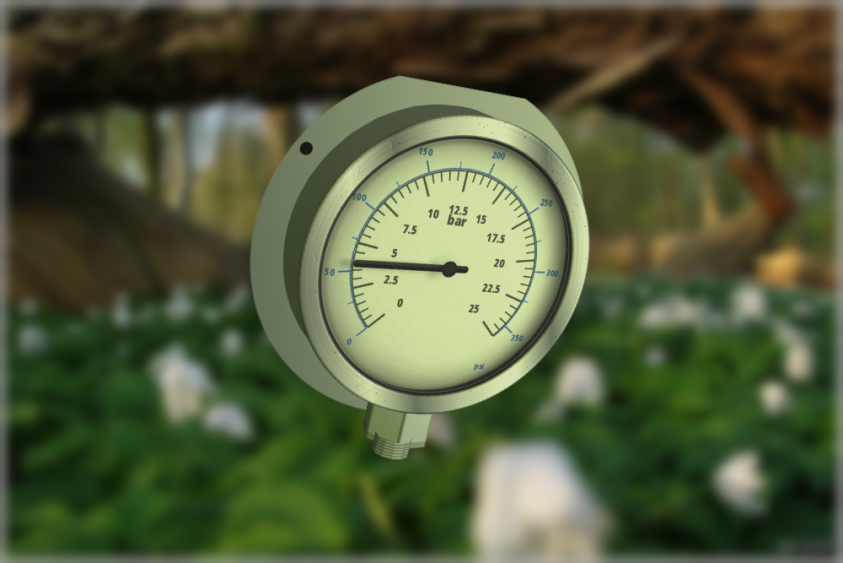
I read 4 bar
